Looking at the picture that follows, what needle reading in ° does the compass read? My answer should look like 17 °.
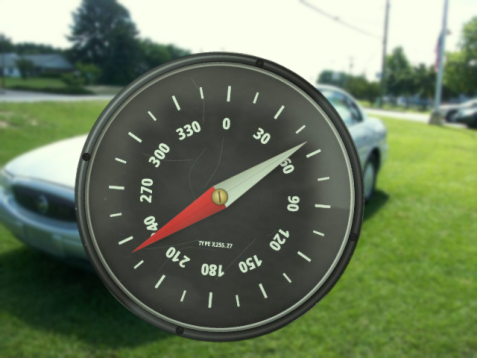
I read 232.5 °
